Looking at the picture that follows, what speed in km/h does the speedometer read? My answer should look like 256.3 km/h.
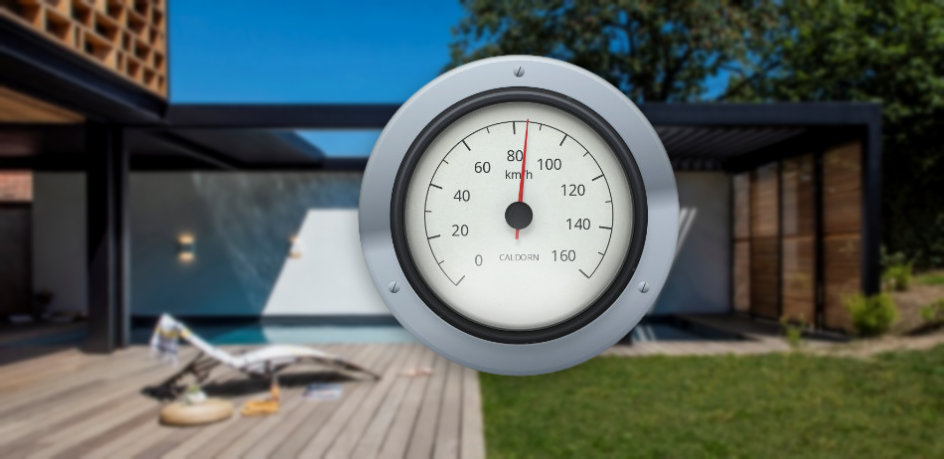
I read 85 km/h
